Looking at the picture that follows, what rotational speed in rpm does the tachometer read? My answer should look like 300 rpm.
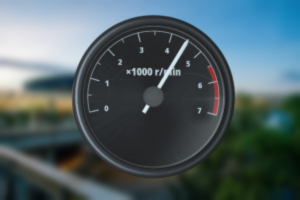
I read 4500 rpm
